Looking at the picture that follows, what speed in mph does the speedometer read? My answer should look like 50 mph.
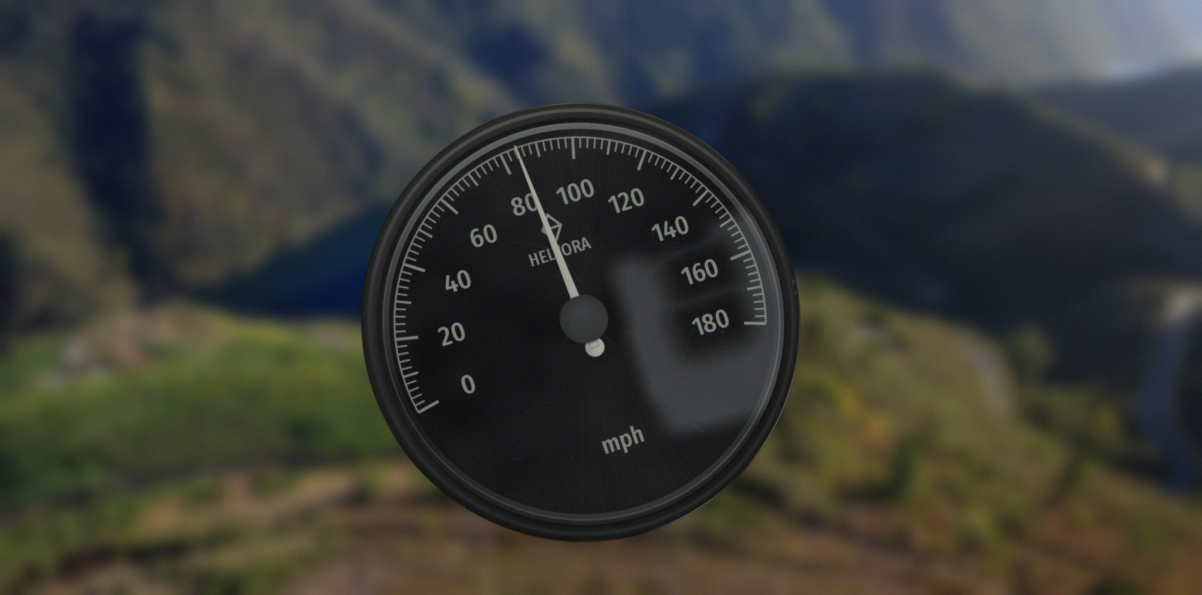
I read 84 mph
